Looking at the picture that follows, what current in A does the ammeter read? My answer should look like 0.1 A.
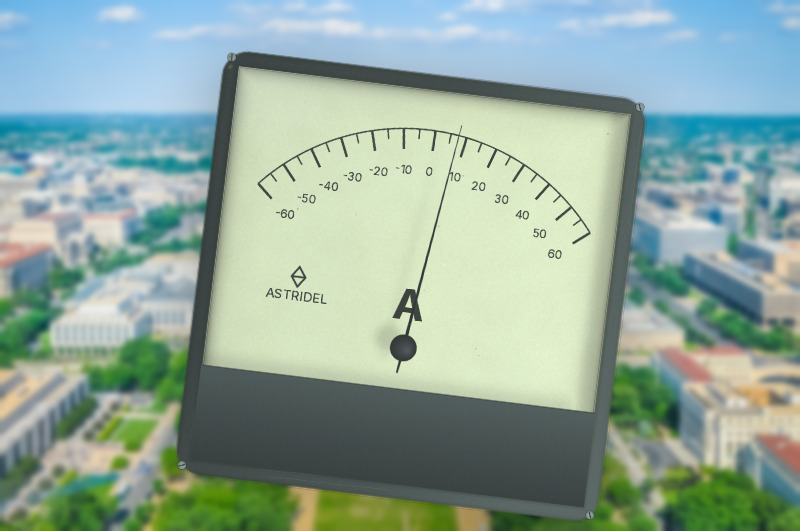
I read 7.5 A
